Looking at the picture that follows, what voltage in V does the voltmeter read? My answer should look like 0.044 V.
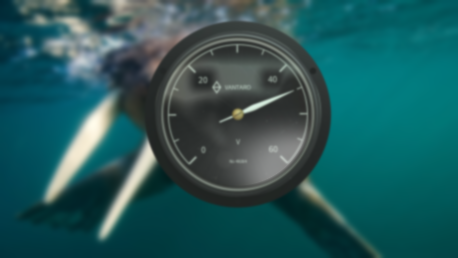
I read 45 V
